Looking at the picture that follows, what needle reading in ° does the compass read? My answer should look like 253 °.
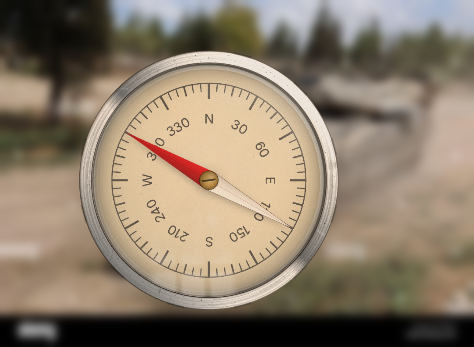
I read 300 °
